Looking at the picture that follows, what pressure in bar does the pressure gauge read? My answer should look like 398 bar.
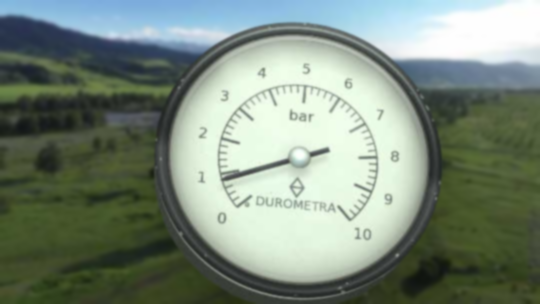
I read 0.8 bar
